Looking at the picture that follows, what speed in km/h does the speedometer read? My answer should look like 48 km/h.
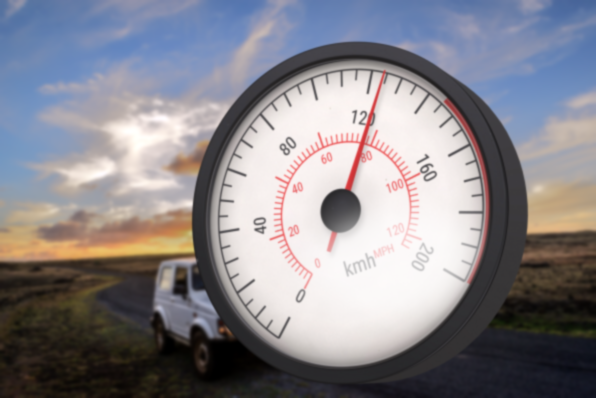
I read 125 km/h
